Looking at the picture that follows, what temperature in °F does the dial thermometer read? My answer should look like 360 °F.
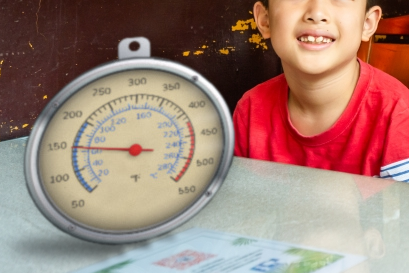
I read 150 °F
